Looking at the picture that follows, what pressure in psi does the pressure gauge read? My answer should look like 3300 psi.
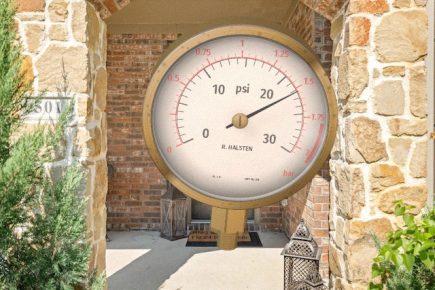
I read 22 psi
